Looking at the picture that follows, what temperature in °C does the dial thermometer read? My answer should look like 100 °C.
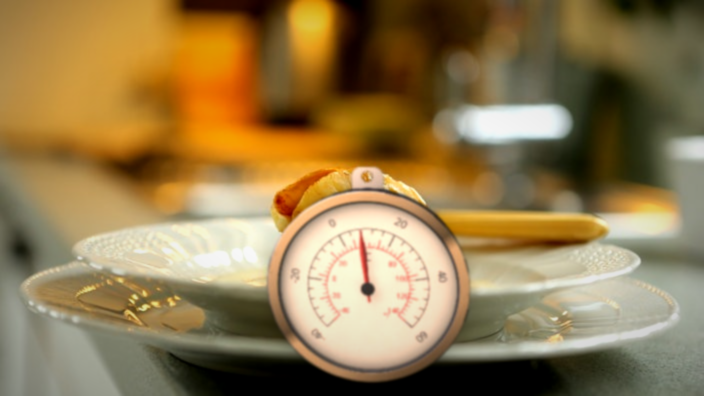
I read 8 °C
